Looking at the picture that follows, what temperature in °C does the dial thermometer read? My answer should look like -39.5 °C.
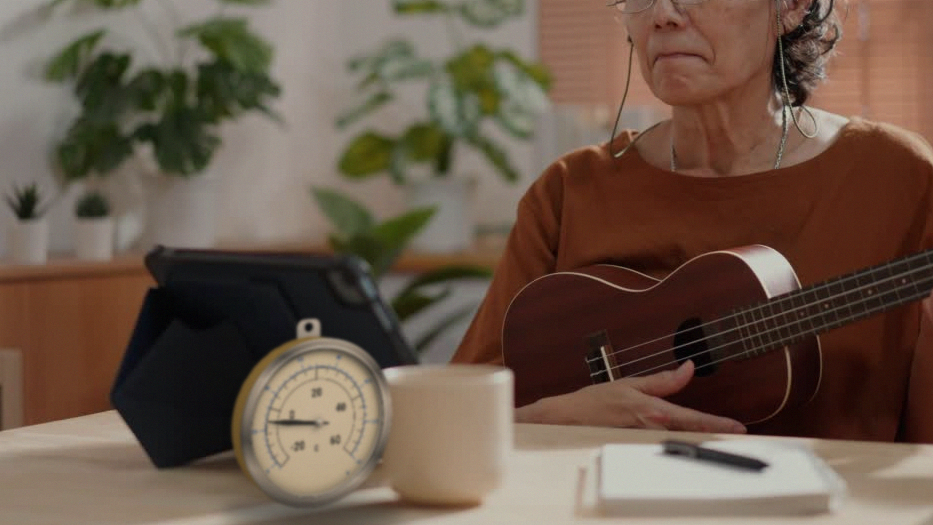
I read -4 °C
